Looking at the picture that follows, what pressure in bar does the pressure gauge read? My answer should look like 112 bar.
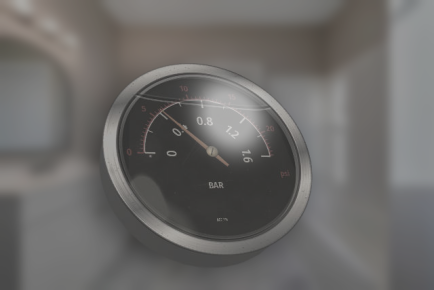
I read 0.4 bar
